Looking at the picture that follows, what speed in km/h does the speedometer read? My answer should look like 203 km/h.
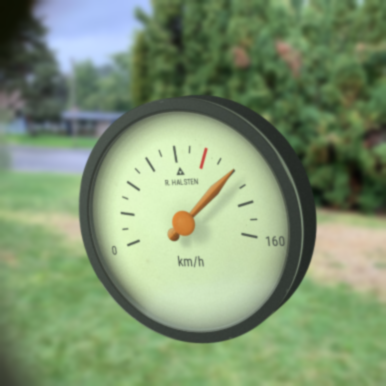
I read 120 km/h
